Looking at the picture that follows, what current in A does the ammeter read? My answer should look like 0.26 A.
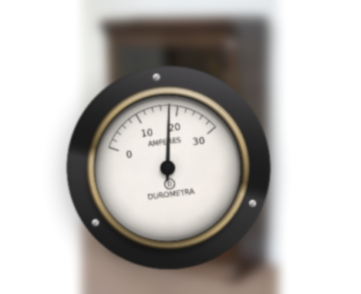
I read 18 A
